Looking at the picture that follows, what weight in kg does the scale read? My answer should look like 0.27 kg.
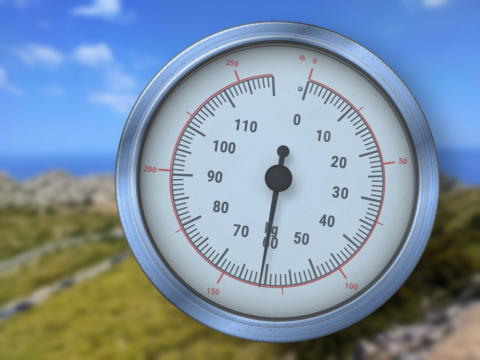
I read 61 kg
